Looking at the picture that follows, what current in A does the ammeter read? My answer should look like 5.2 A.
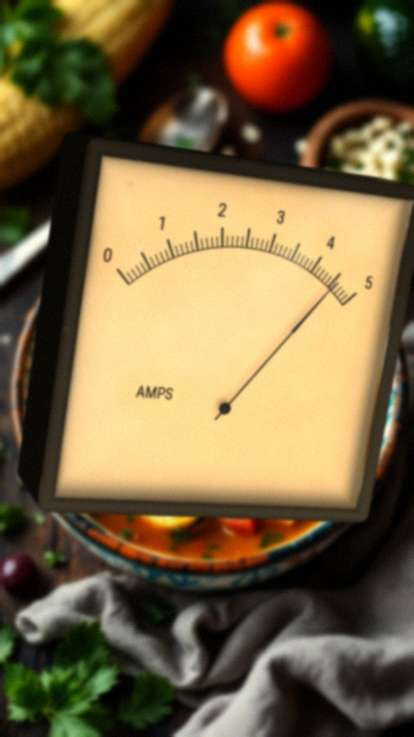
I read 4.5 A
